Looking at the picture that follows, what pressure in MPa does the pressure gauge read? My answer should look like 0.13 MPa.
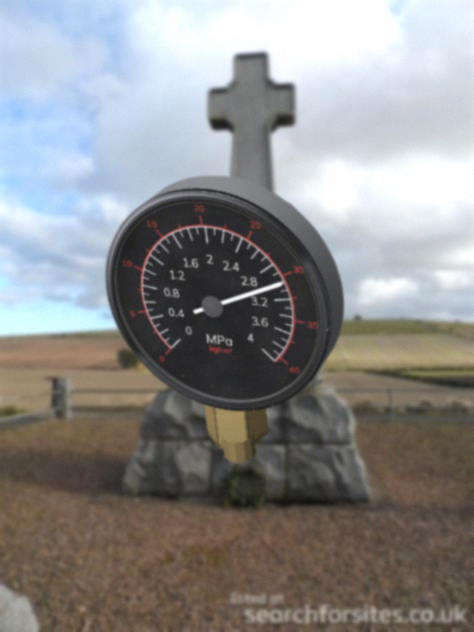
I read 3 MPa
